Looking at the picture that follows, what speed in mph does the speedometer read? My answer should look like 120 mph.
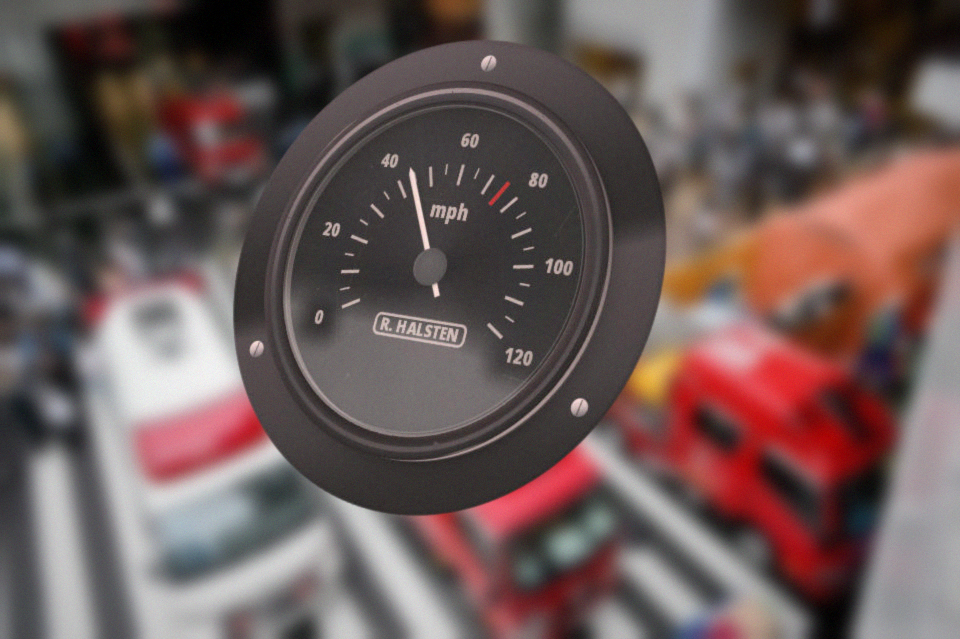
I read 45 mph
